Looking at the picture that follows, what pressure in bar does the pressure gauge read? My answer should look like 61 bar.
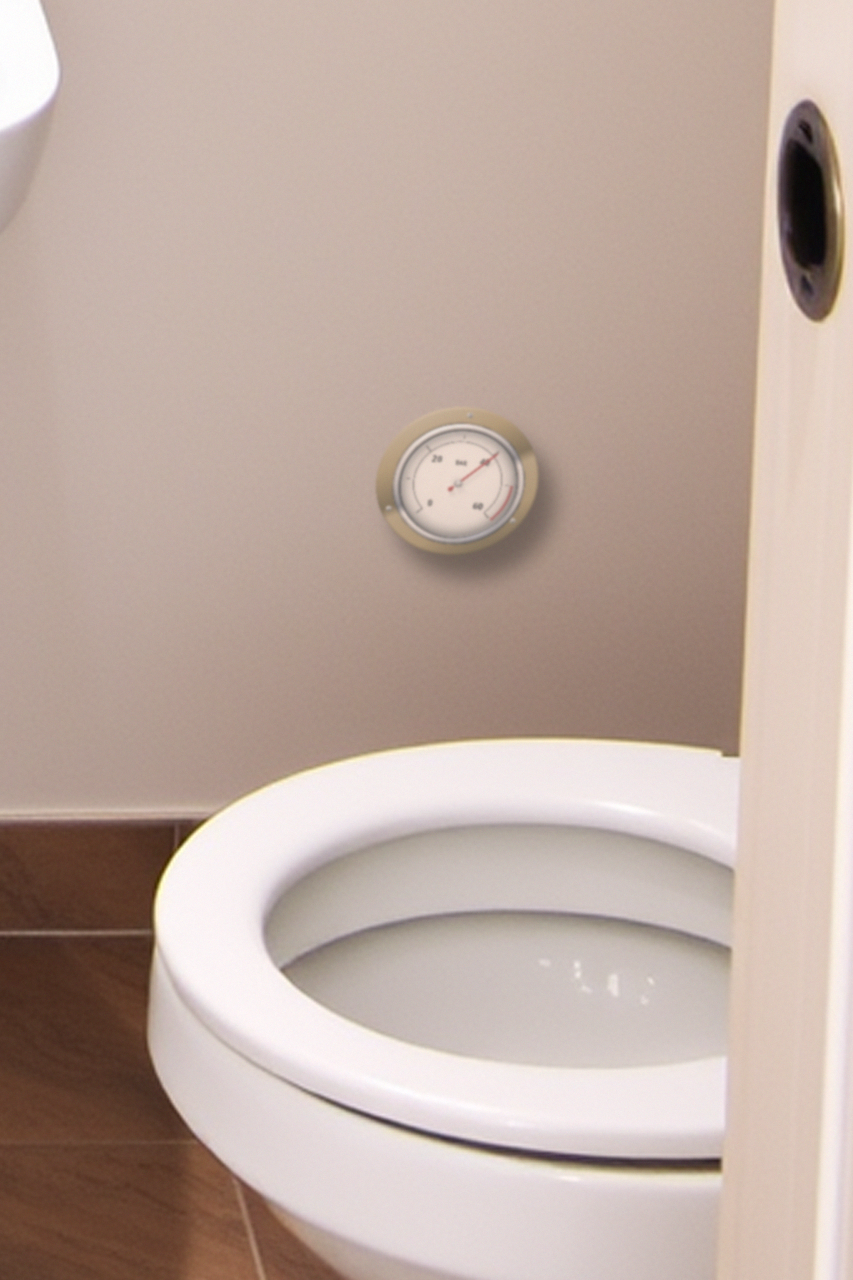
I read 40 bar
